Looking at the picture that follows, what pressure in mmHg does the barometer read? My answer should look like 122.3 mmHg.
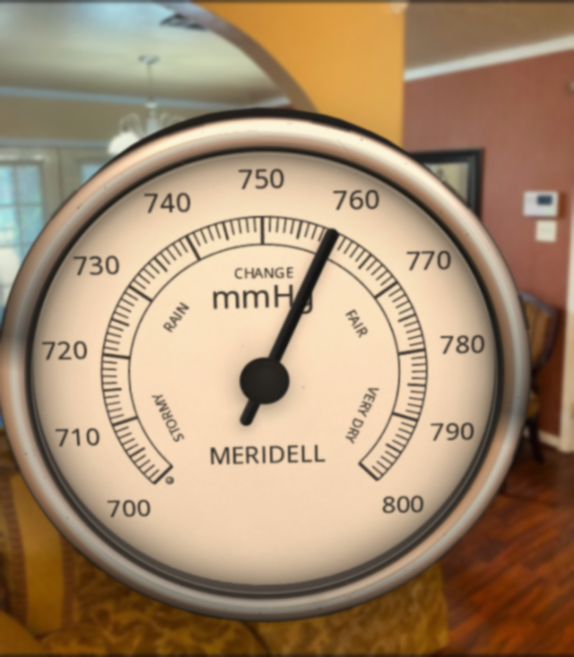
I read 759 mmHg
